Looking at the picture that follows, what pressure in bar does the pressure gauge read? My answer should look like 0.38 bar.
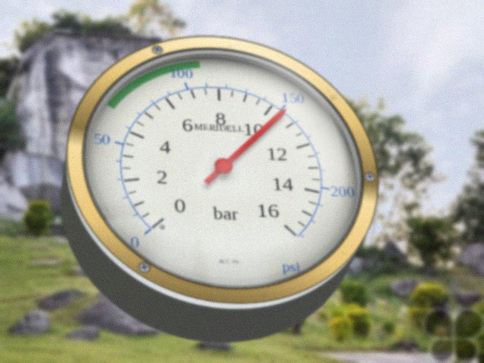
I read 10.5 bar
